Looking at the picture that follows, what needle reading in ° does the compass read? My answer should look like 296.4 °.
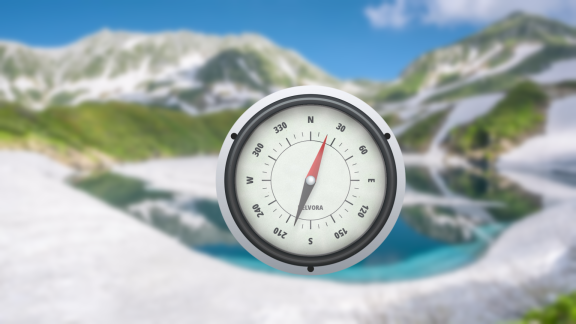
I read 20 °
